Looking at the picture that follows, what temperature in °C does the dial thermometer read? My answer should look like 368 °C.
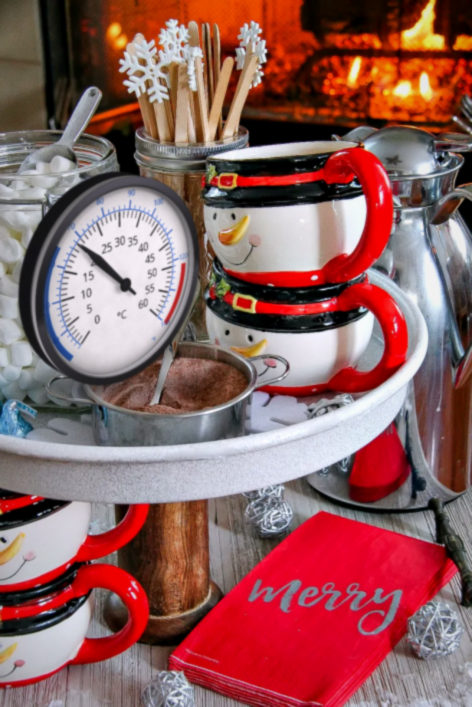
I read 20 °C
